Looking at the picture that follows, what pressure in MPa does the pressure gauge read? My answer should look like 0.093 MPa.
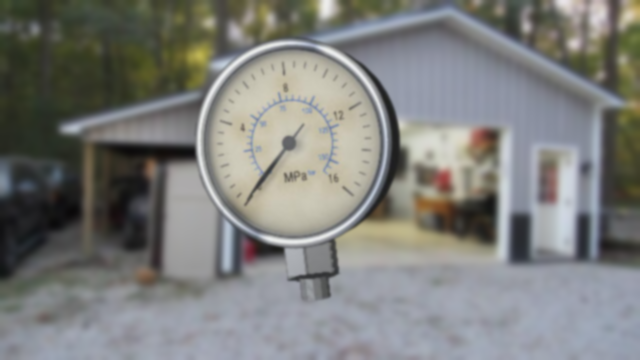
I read 0 MPa
